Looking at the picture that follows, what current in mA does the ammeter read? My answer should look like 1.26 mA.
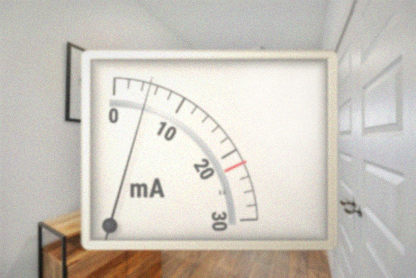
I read 5 mA
